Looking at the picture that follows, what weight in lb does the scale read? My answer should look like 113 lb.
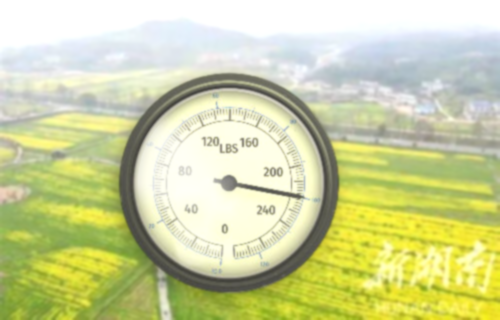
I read 220 lb
